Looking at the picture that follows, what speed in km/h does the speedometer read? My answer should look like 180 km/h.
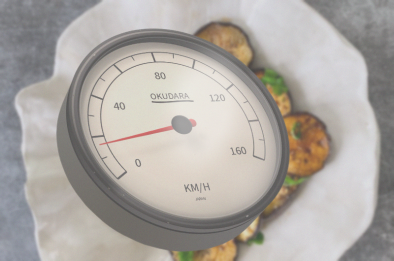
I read 15 km/h
